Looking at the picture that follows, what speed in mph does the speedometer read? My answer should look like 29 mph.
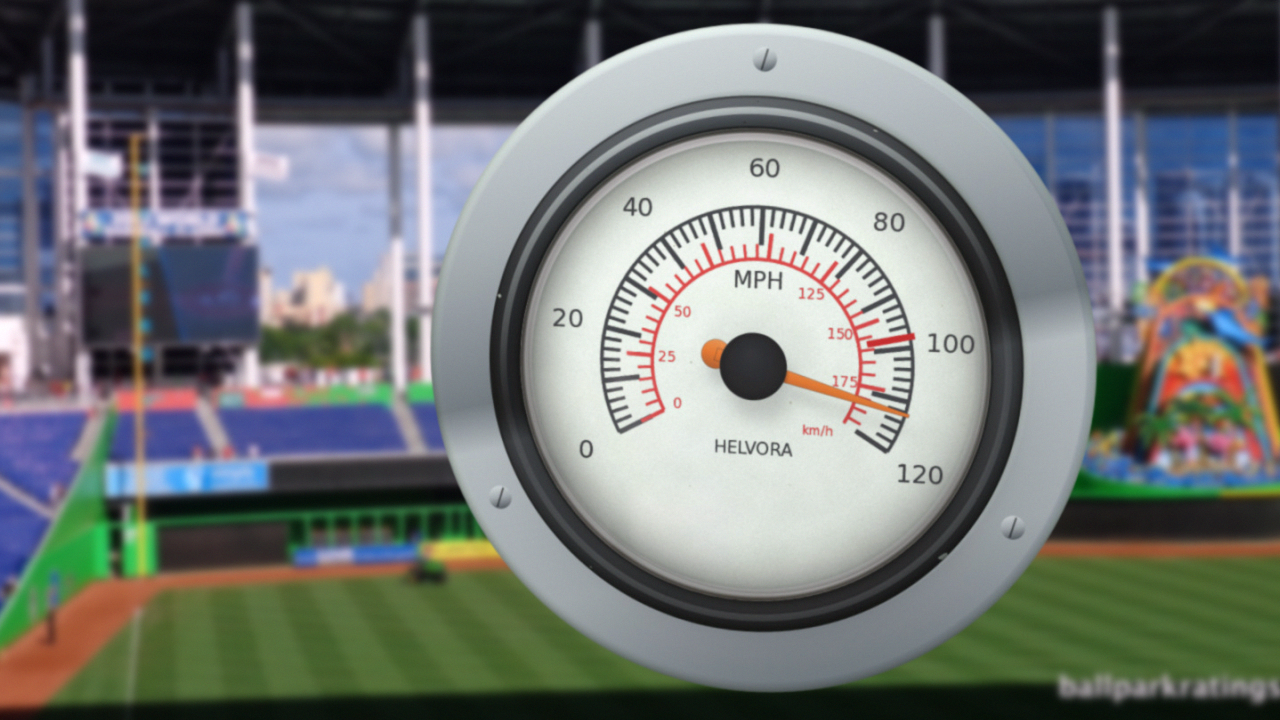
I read 112 mph
